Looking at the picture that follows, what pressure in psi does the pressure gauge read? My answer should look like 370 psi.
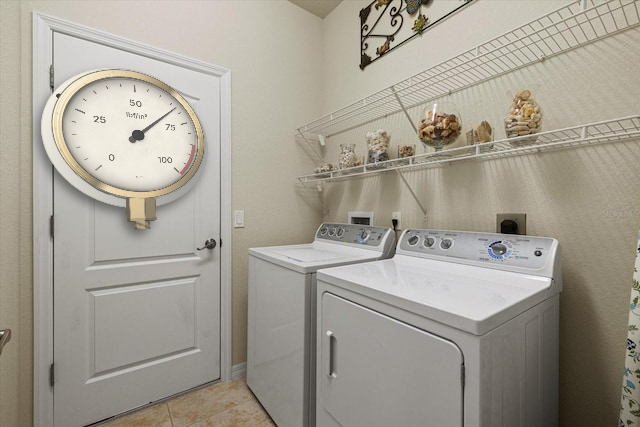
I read 67.5 psi
